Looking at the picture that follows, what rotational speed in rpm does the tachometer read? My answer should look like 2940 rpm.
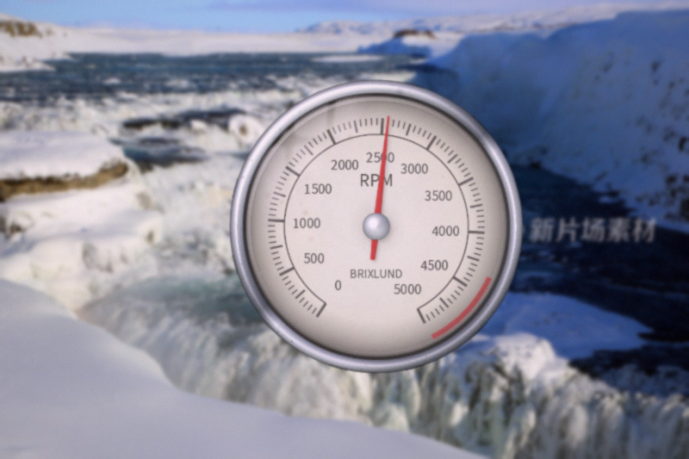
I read 2550 rpm
